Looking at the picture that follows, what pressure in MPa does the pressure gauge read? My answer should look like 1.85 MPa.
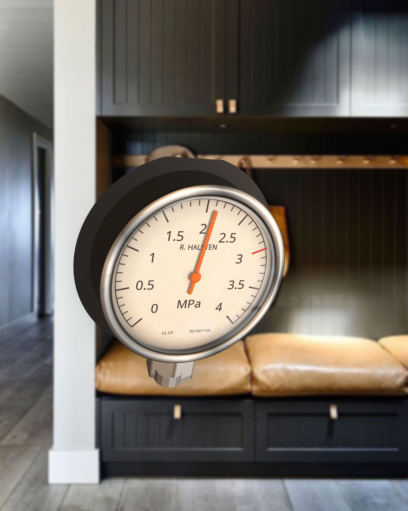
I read 2.1 MPa
